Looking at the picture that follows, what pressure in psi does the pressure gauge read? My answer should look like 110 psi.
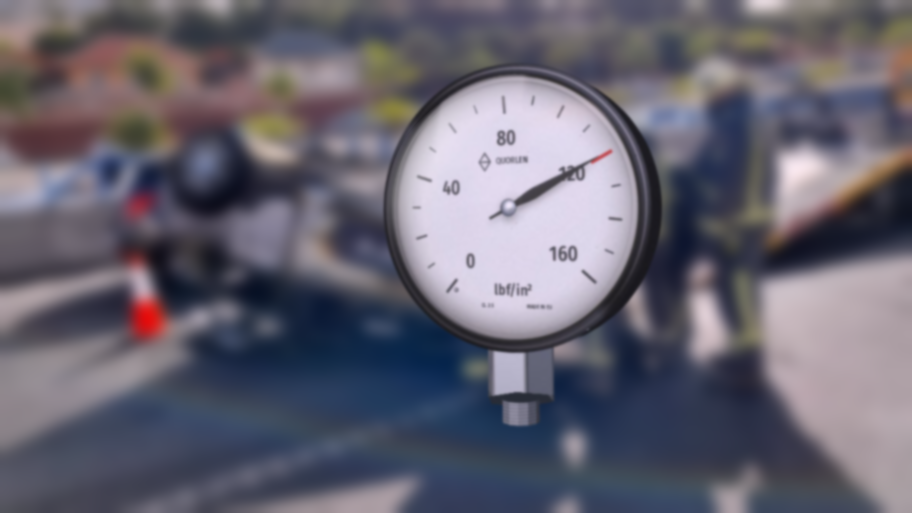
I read 120 psi
